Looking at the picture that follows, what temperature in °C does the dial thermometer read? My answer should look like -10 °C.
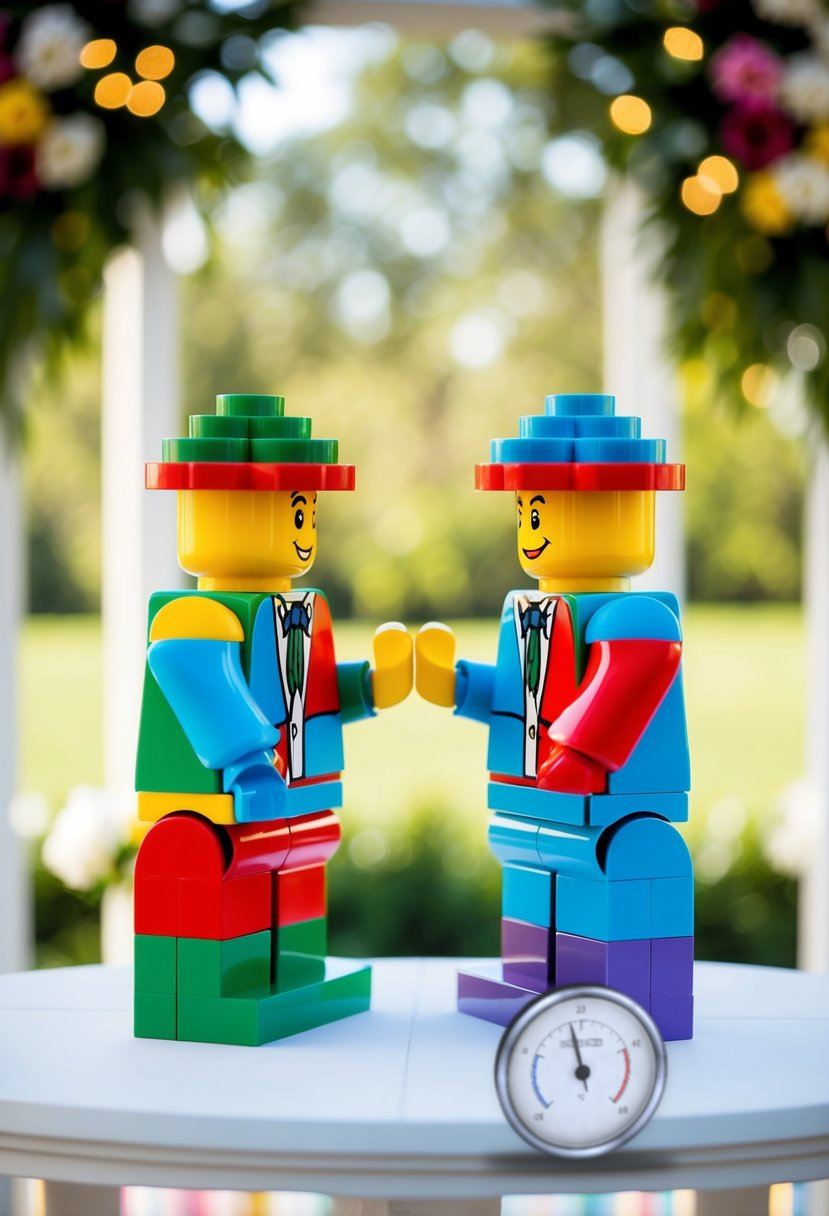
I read 16 °C
